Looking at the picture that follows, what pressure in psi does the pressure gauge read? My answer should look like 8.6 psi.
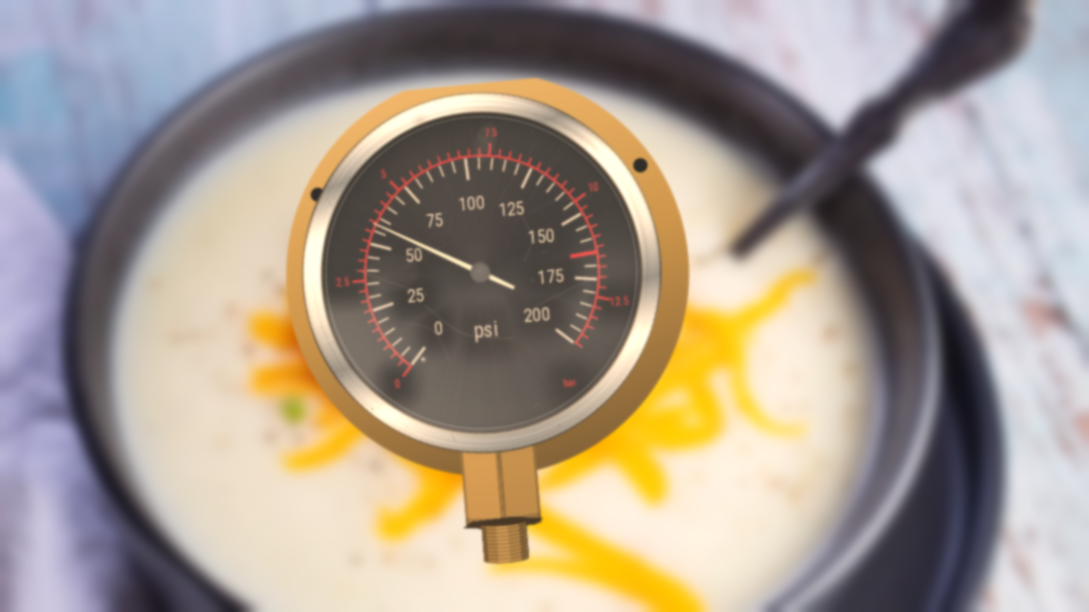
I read 57.5 psi
